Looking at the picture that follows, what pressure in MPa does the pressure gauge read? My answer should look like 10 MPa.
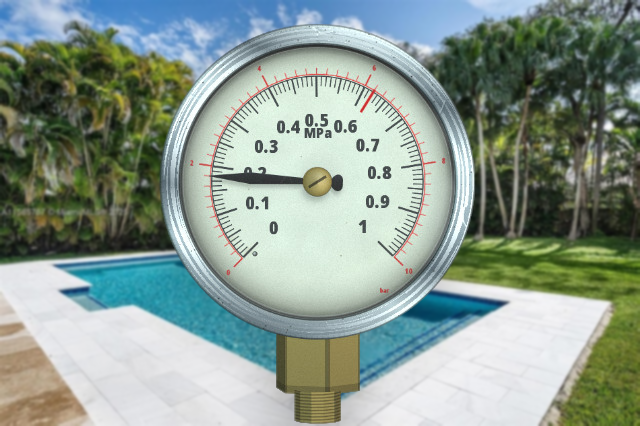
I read 0.18 MPa
